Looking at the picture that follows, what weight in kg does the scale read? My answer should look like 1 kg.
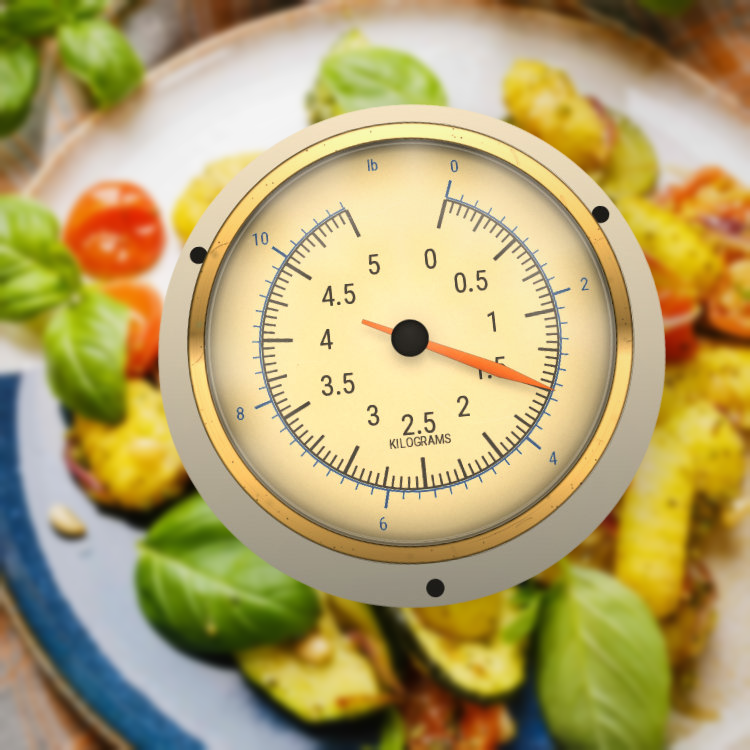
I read 1.5 kg
